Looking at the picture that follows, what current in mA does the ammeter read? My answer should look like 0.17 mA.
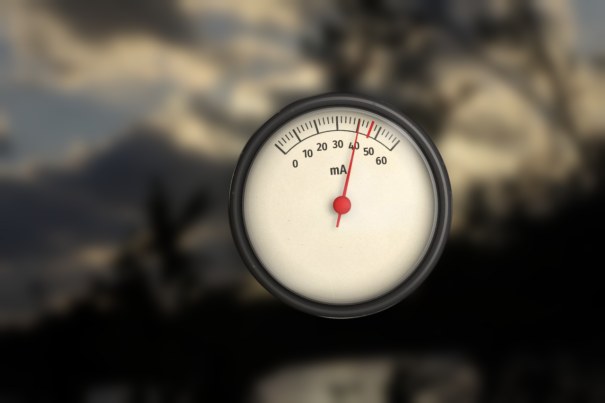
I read 40 mA
